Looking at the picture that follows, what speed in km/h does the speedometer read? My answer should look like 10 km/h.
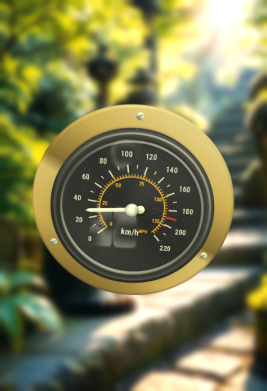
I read 30 km/h
